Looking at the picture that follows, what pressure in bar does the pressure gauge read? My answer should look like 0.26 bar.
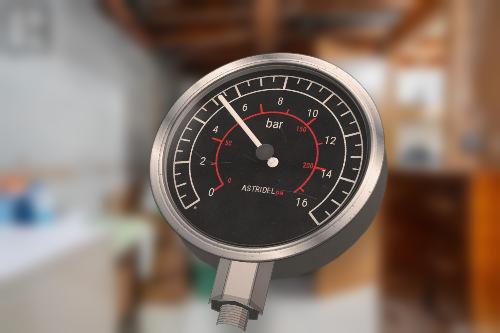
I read 5.25 bar
